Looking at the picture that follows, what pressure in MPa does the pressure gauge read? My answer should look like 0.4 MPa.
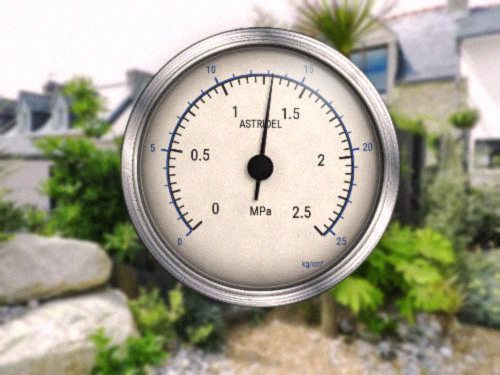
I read 1.3 MPa
